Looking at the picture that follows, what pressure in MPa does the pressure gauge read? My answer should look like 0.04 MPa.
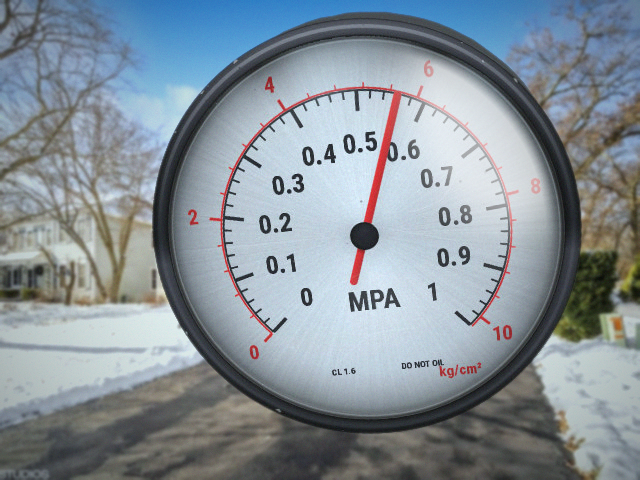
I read 0.56 MPa
